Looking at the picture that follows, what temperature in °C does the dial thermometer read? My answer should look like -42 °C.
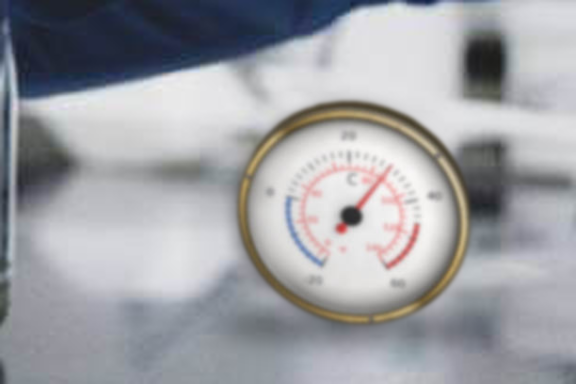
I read 30 °C
